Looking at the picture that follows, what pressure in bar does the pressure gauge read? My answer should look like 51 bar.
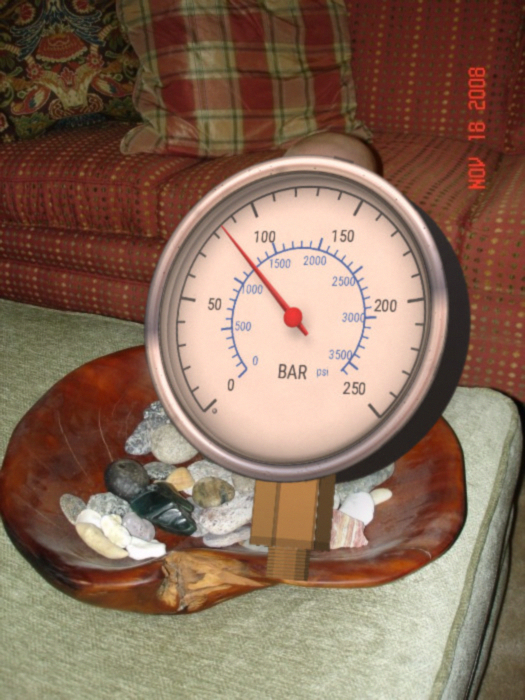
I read 85 bar
